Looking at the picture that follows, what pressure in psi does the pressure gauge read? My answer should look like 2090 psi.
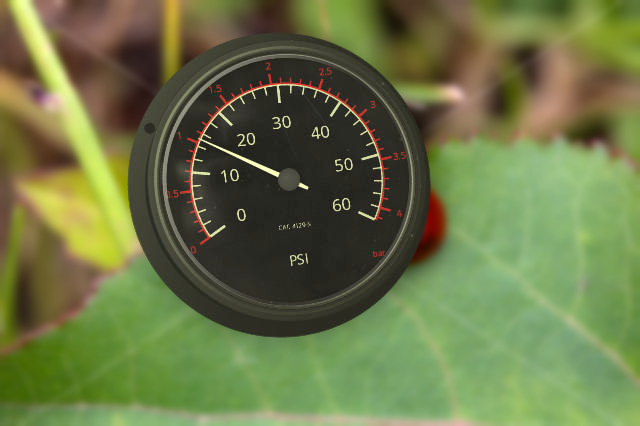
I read 15 psi
